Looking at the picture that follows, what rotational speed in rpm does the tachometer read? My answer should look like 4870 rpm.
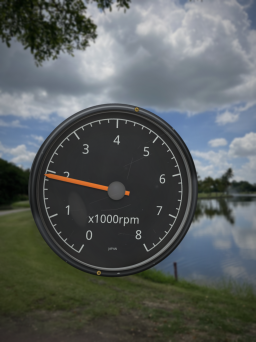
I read 1900 rpm
